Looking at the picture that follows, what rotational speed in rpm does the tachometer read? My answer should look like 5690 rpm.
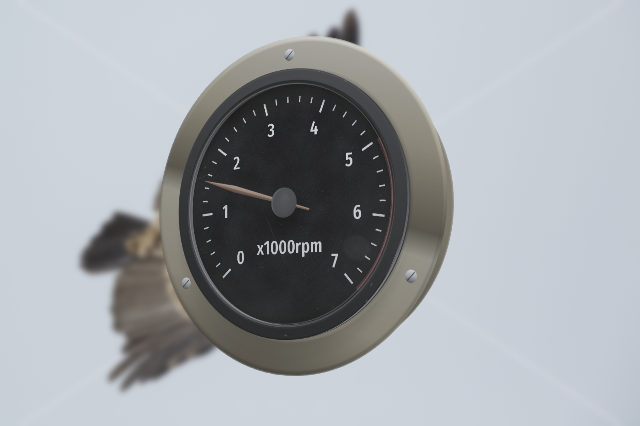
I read 1500 rpm
